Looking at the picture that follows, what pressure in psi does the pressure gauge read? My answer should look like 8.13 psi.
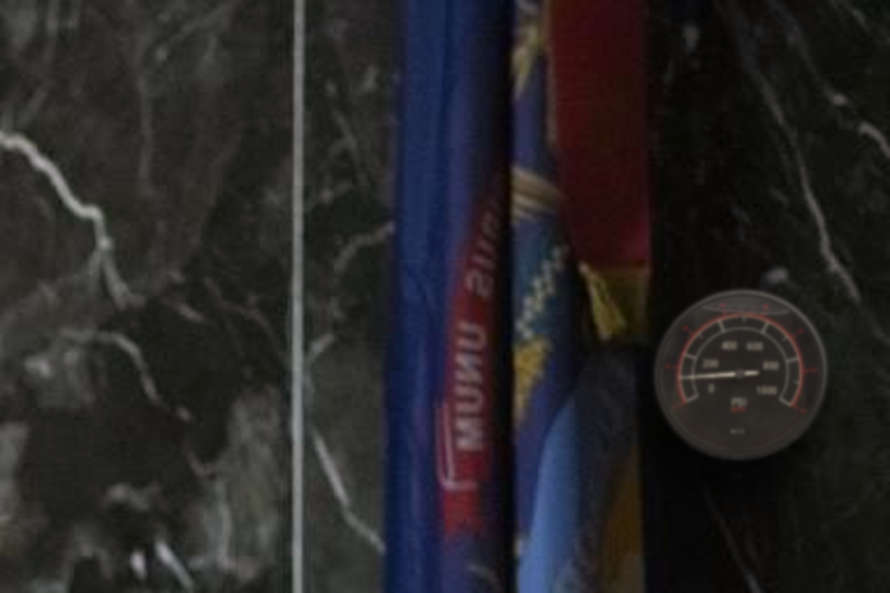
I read 100 psi
